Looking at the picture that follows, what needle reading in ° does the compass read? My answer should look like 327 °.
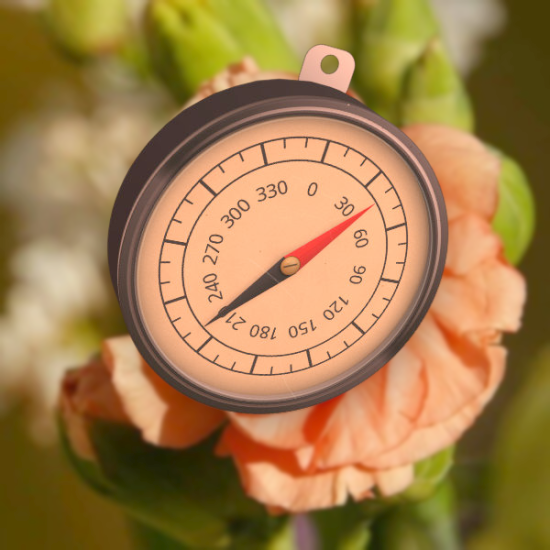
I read 40 °
